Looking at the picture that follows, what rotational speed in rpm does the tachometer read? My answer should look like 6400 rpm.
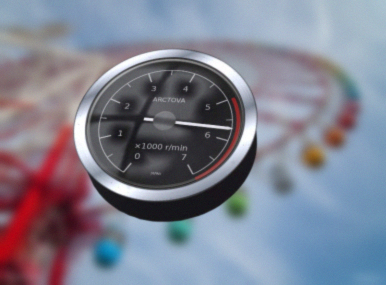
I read 5750 rpm
